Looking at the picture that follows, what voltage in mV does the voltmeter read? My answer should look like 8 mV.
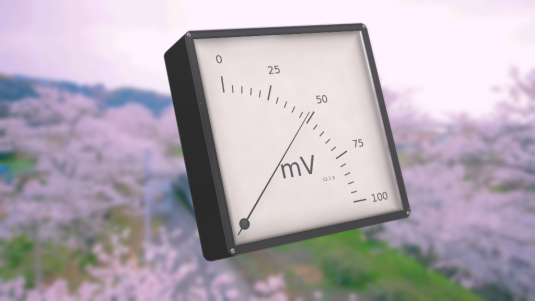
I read 47.5 mV
